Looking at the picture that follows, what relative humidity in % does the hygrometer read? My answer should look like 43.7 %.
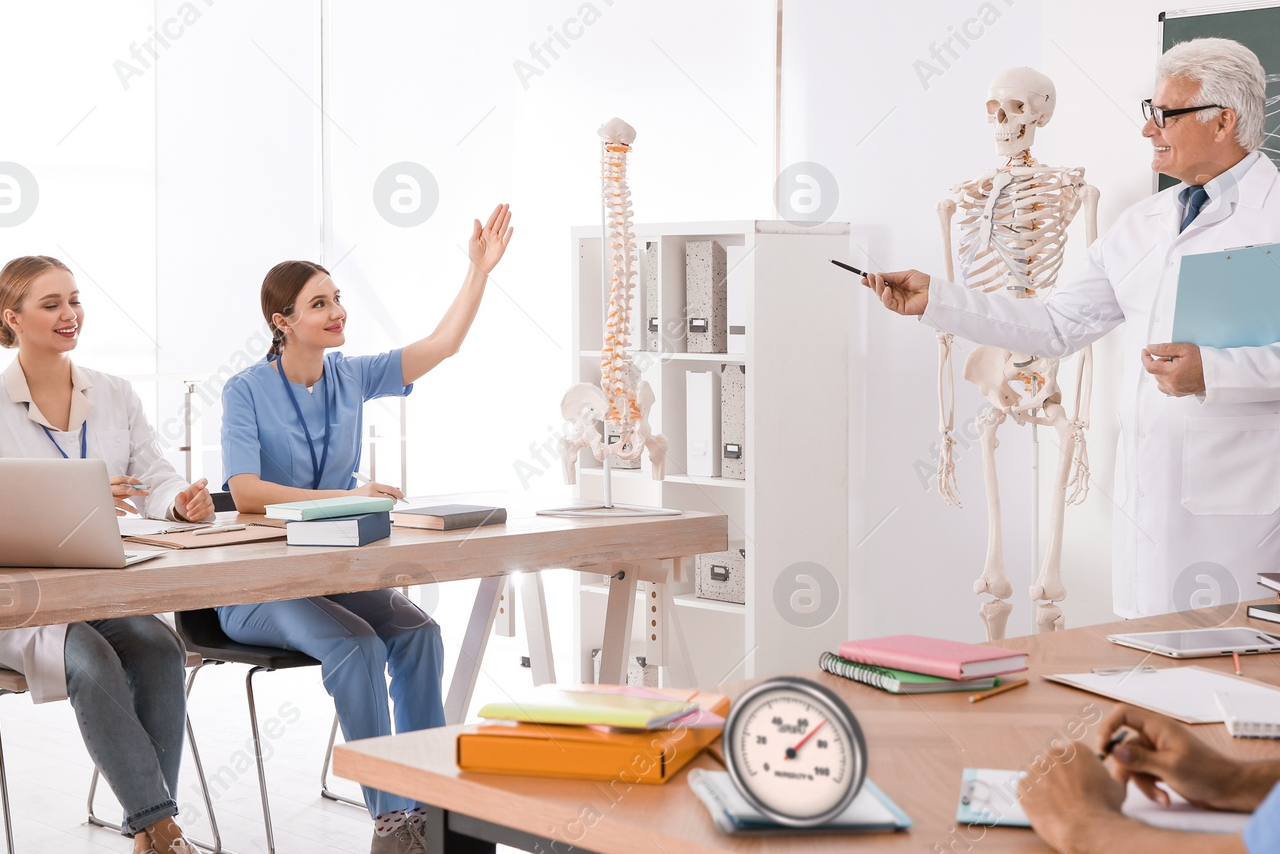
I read 70 %
